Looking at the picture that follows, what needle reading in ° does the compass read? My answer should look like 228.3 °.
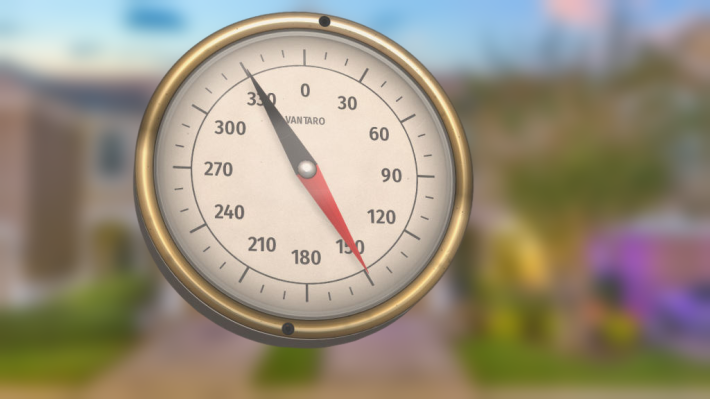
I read 150 °
